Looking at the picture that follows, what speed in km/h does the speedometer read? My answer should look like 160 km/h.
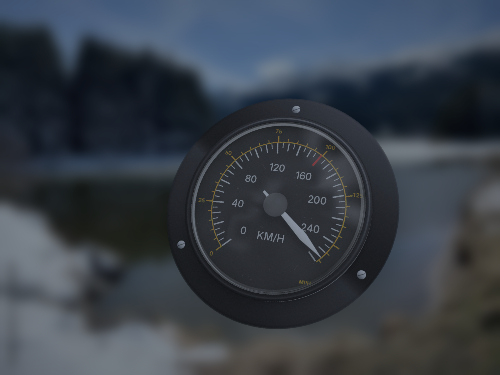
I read 255 km/h
